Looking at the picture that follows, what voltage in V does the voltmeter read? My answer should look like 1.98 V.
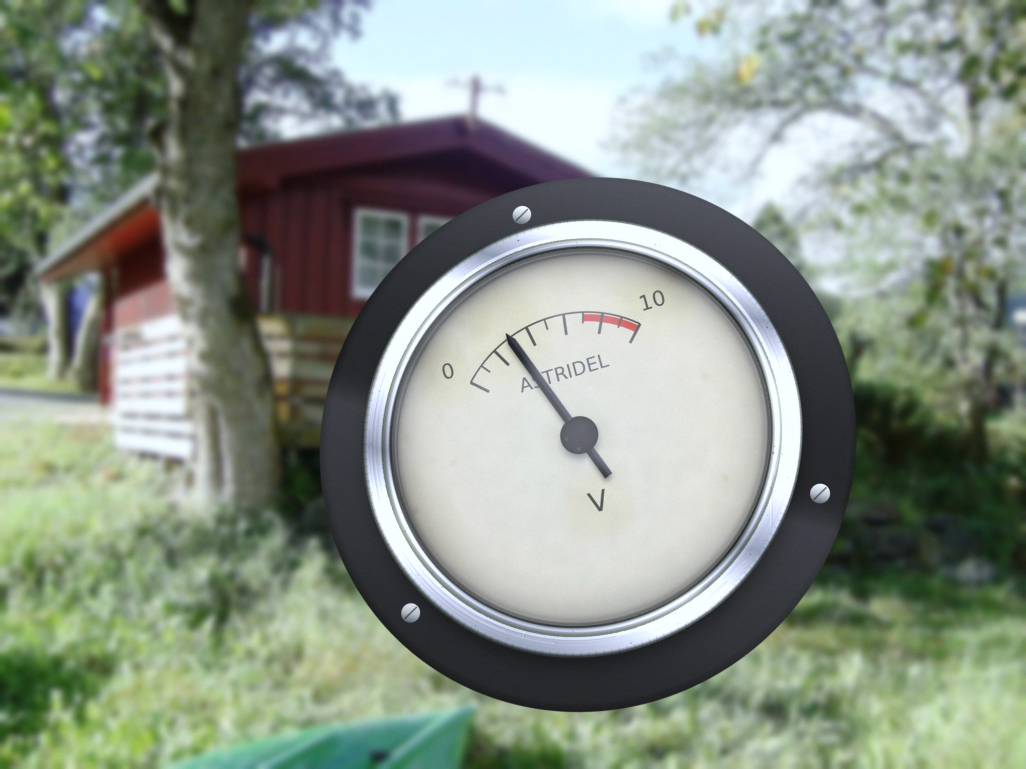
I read 3 V
